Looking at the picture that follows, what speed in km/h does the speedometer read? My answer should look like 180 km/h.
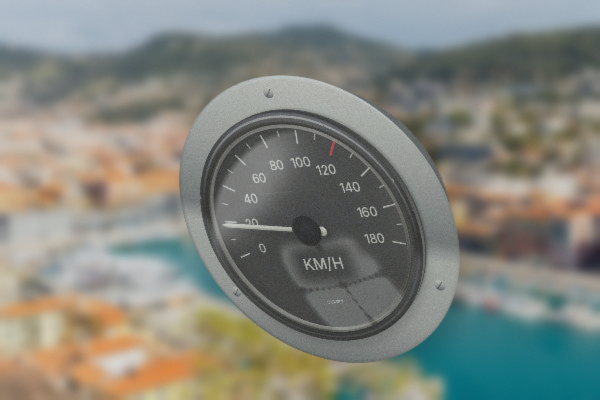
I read 20 km/h
